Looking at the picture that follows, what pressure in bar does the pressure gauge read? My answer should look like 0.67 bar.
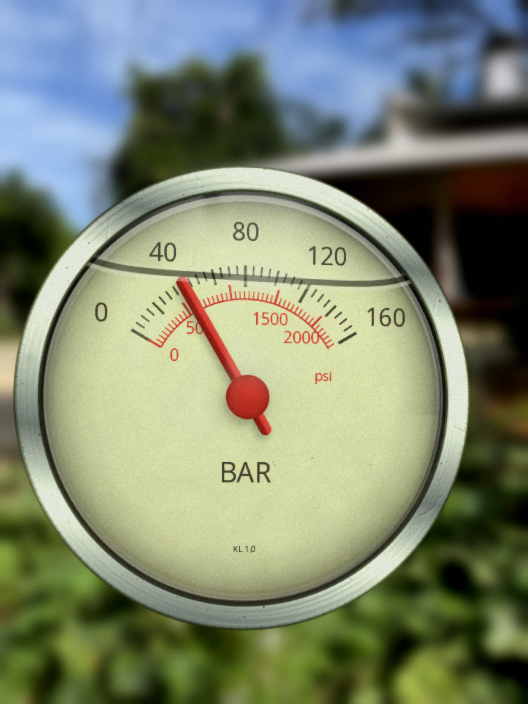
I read 40 bar
